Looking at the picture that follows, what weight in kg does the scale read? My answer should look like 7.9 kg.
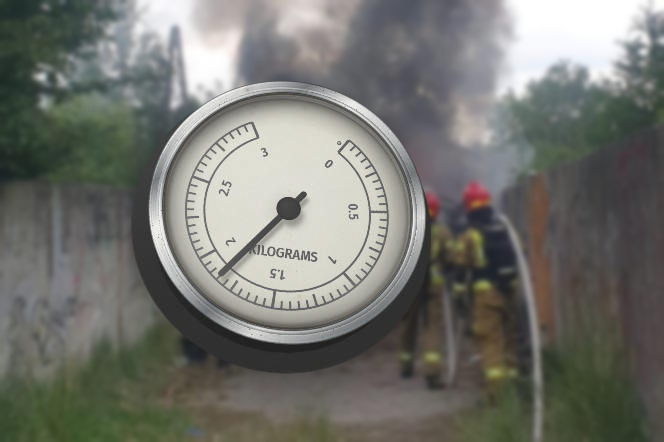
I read 1.85 kg
